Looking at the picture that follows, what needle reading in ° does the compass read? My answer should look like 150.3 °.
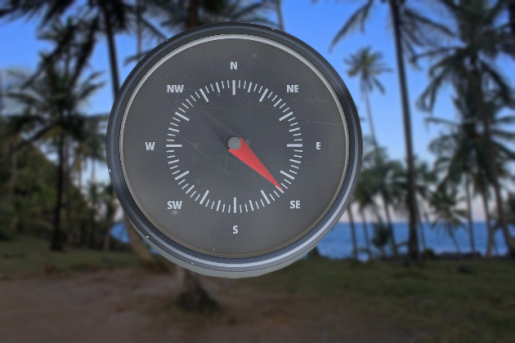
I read 135 °
